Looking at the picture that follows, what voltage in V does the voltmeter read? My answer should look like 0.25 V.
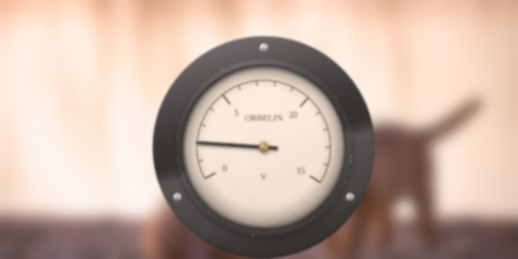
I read 2 V
